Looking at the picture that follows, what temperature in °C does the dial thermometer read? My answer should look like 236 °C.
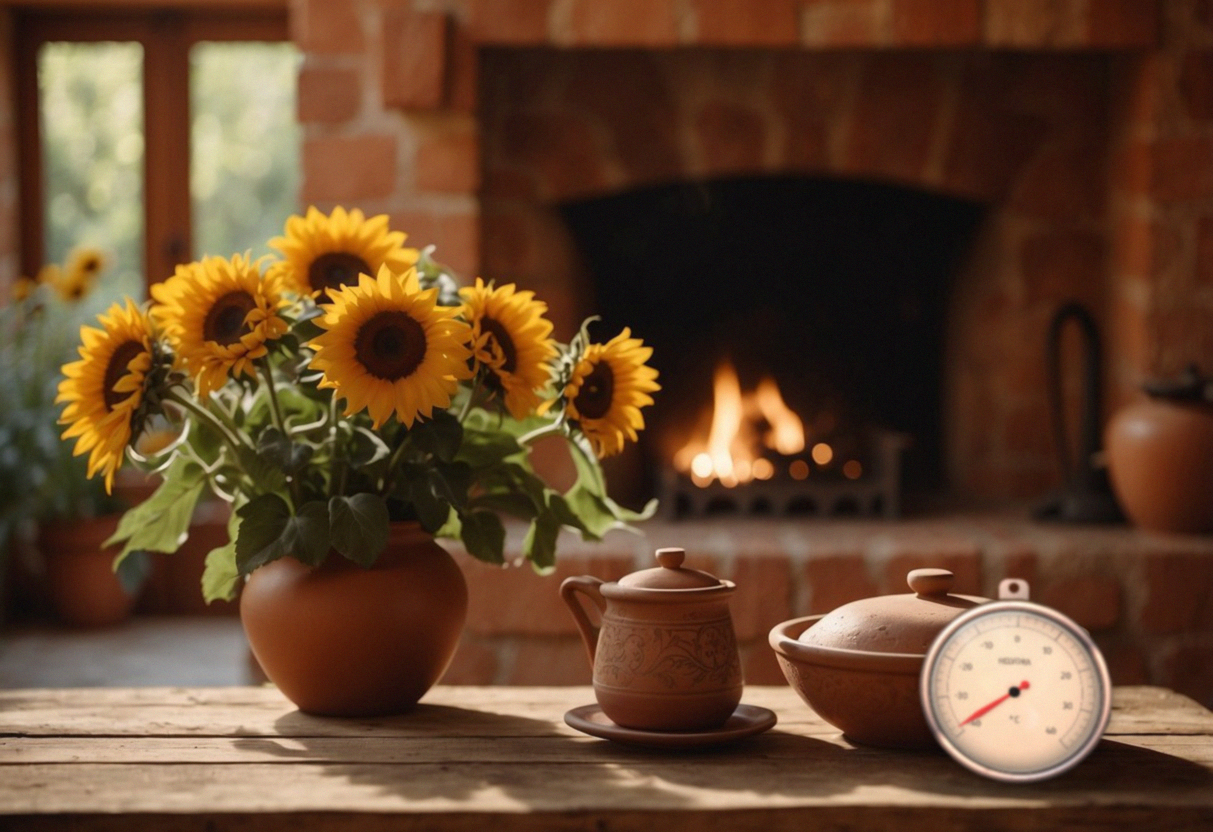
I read -38 °C
